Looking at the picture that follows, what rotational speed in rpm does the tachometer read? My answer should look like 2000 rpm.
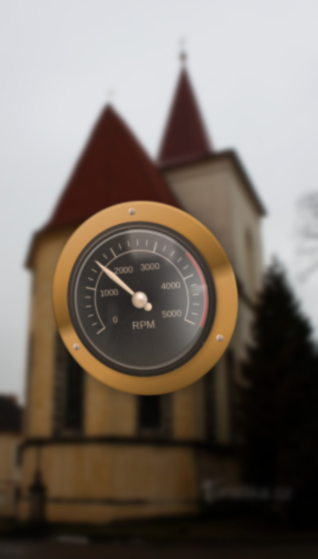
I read 1600 rpm
